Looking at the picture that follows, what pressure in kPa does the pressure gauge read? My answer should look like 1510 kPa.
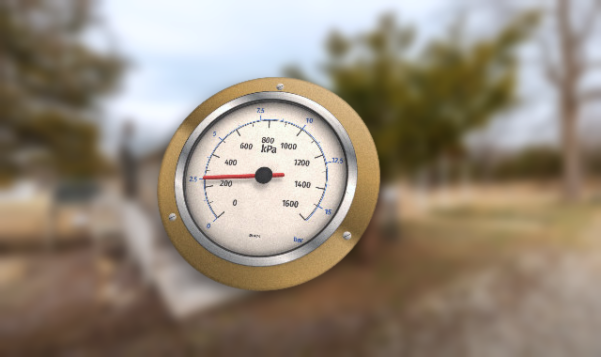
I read 250 kPa
